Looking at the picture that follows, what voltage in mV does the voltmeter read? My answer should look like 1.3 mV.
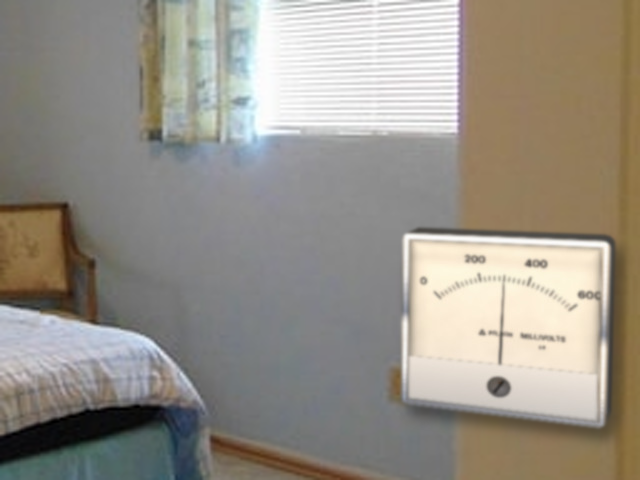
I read 300 mV
